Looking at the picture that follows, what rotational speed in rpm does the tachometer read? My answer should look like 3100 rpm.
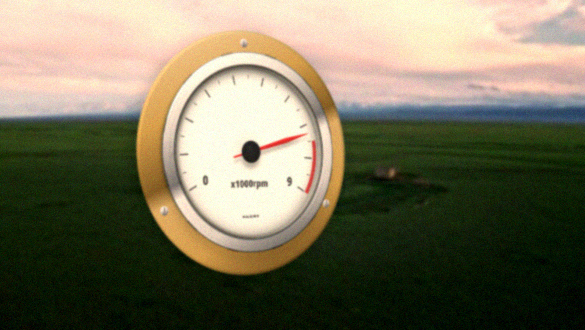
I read 7250 rpm
